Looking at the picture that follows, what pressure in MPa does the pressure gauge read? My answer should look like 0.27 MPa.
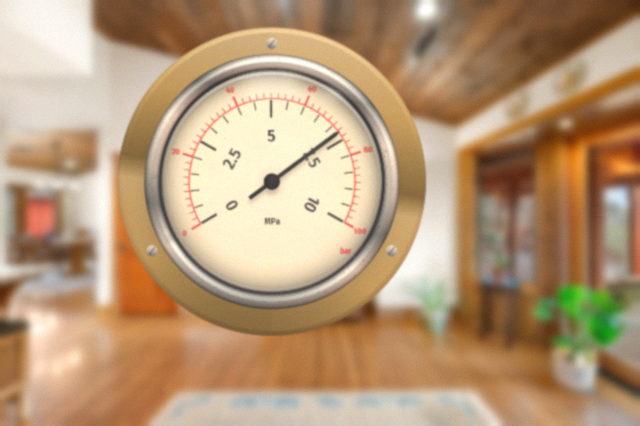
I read 7.25 MPa
